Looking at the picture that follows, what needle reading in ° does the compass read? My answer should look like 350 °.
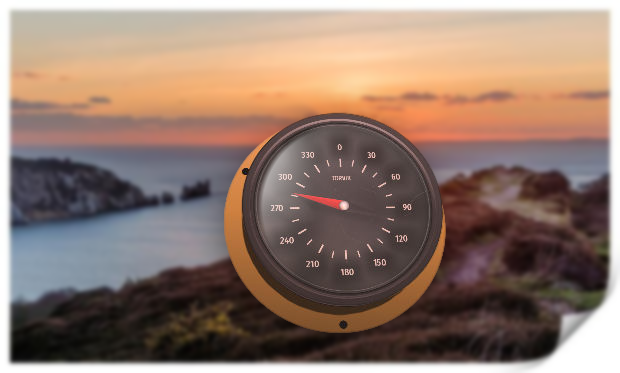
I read 285 °
